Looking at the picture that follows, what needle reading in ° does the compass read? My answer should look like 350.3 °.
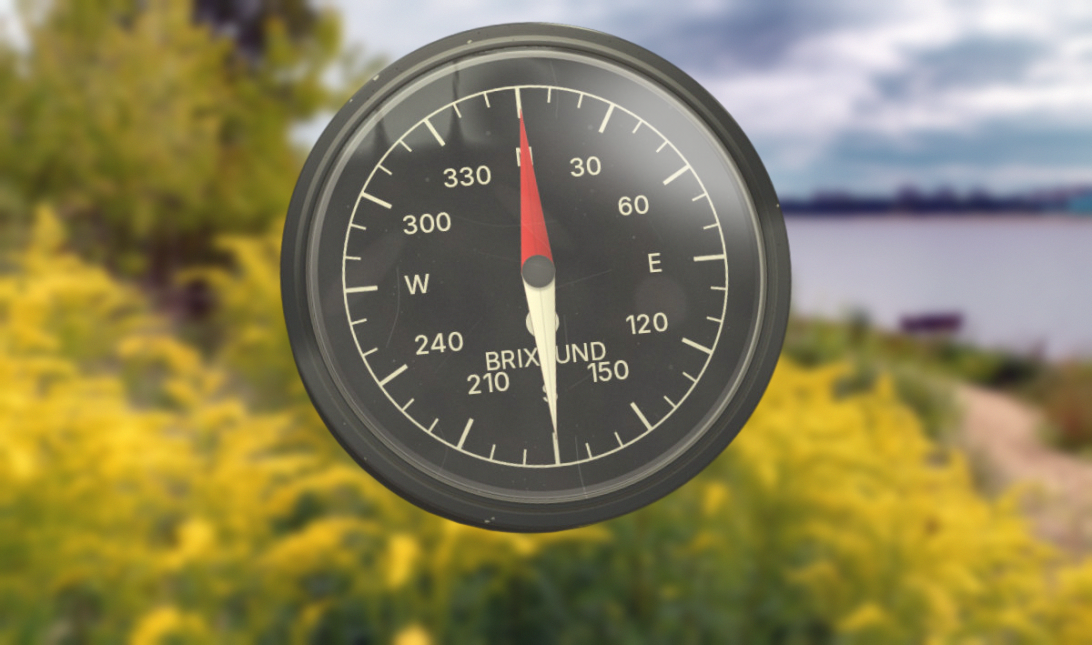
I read 0 °
